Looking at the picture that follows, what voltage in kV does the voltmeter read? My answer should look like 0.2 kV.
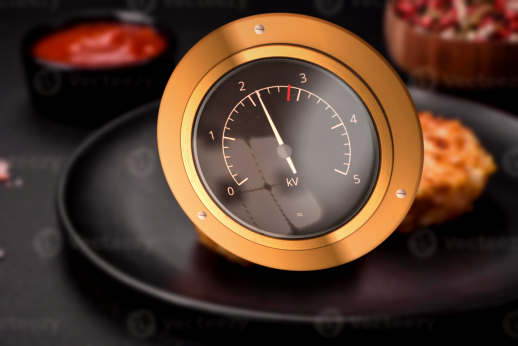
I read 2.2 kV
